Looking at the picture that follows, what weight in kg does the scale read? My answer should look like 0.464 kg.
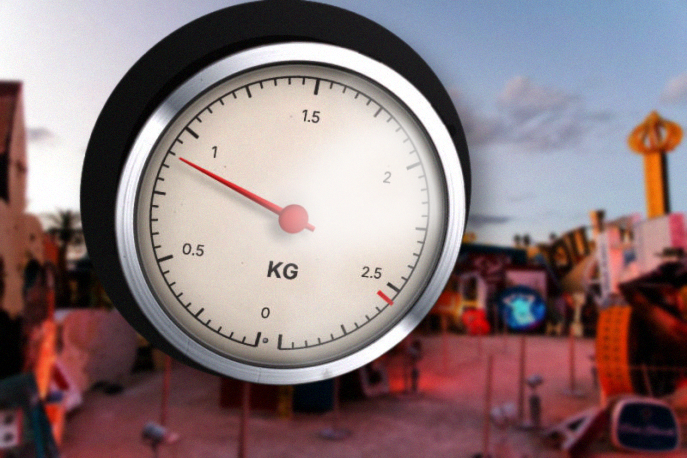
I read 0.9 kg
